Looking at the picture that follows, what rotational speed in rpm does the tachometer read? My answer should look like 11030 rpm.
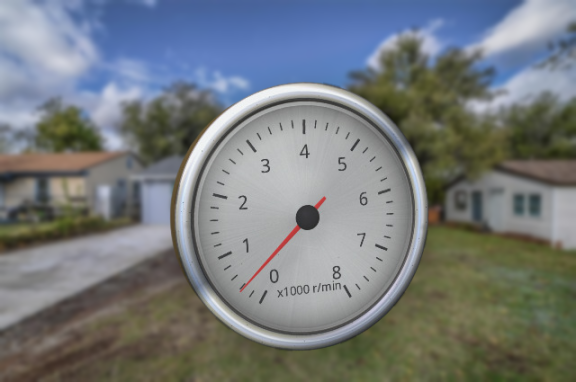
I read 400 rpm
